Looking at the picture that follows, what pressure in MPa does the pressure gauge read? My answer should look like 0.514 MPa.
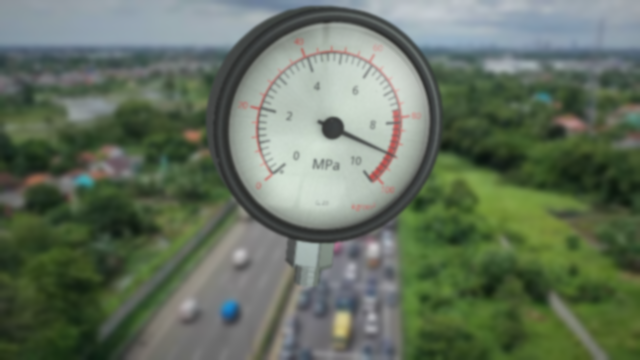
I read 9 MPa
